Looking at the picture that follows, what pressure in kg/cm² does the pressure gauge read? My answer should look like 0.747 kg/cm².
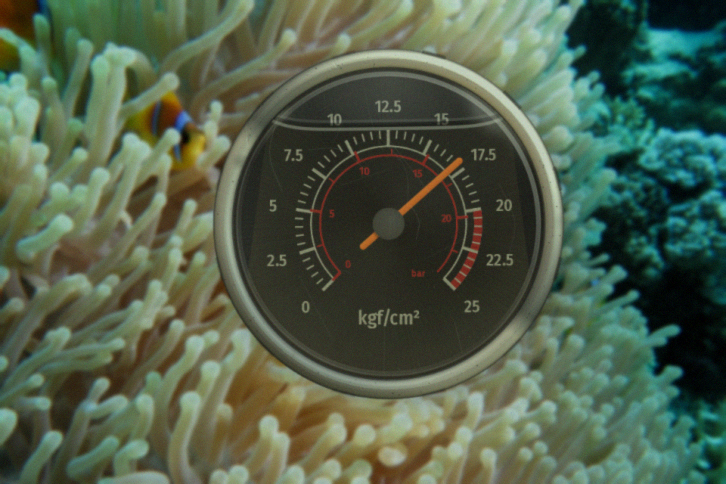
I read 17 kg/cm²
